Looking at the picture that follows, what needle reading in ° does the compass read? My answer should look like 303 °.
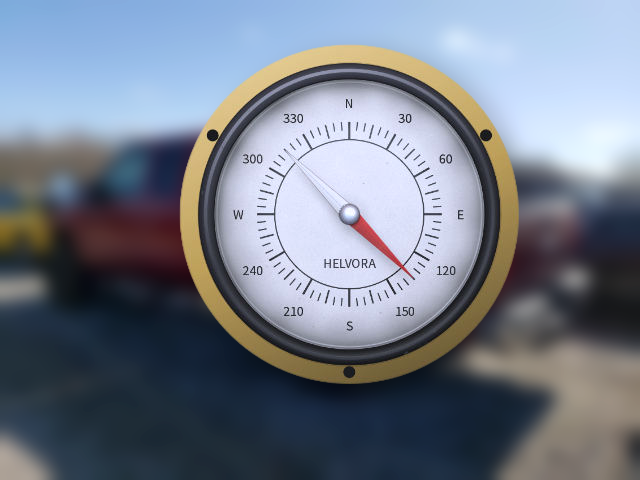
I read 135 °
